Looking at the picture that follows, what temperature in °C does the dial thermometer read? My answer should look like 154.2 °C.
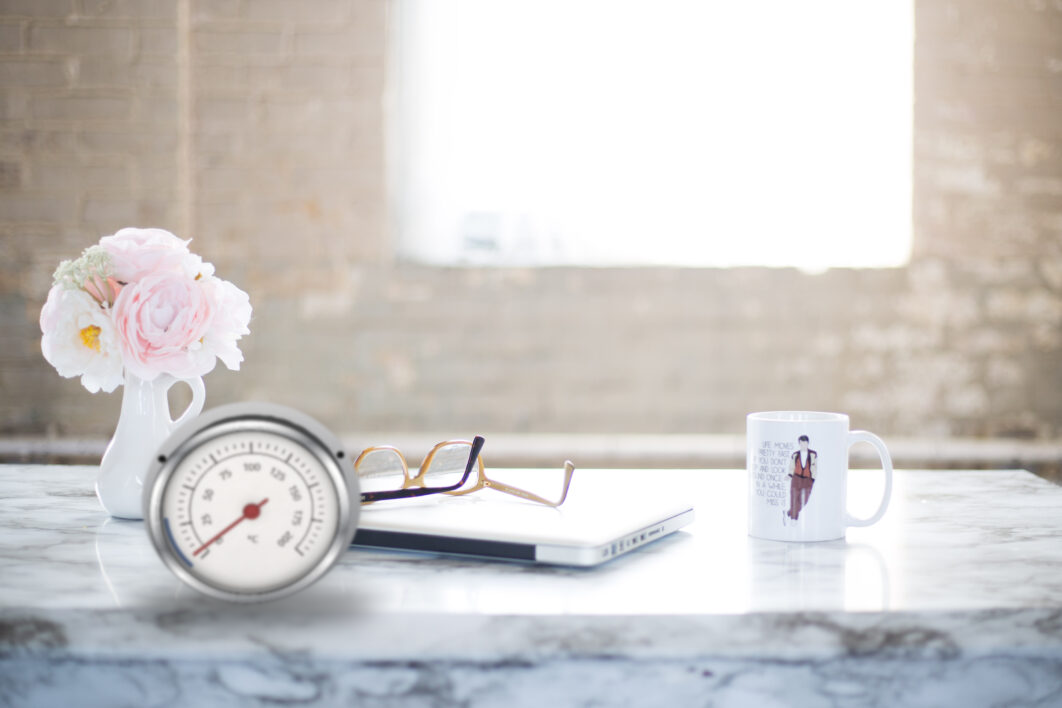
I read 5 °C
